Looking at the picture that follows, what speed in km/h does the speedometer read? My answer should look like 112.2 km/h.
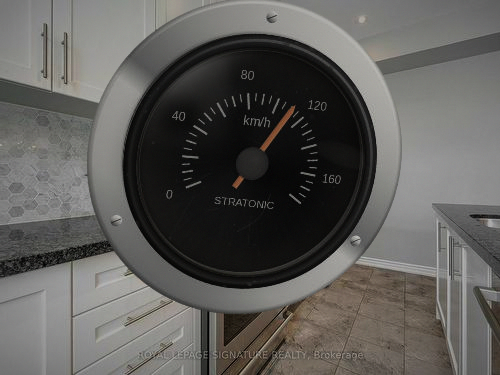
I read 110 km/h
